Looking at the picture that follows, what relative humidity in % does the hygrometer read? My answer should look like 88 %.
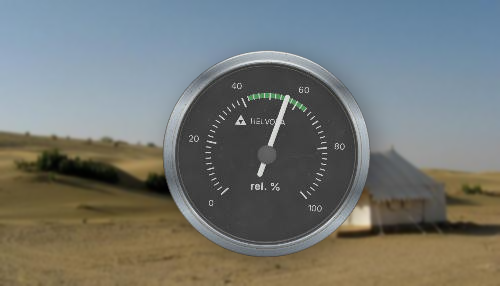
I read 56 %
